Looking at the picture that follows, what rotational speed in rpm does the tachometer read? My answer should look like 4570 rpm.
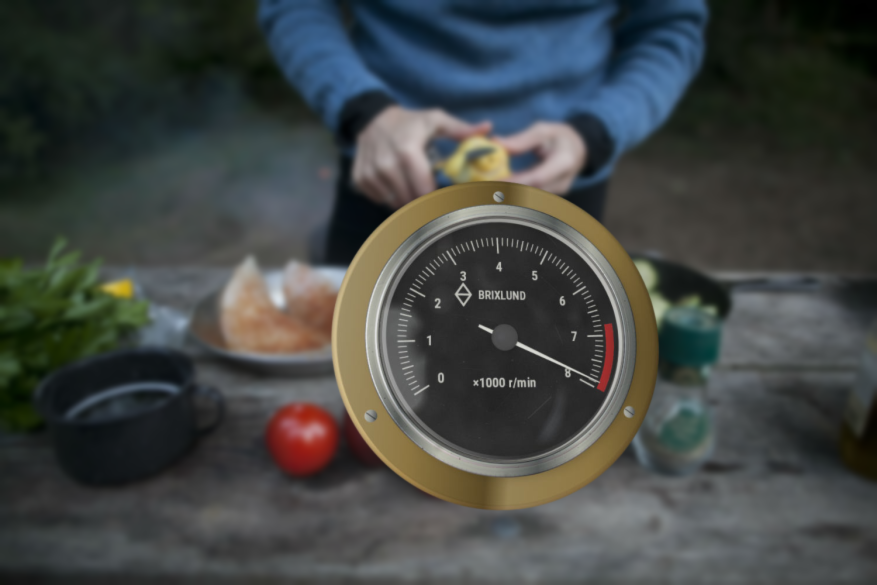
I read 7900 rpm
